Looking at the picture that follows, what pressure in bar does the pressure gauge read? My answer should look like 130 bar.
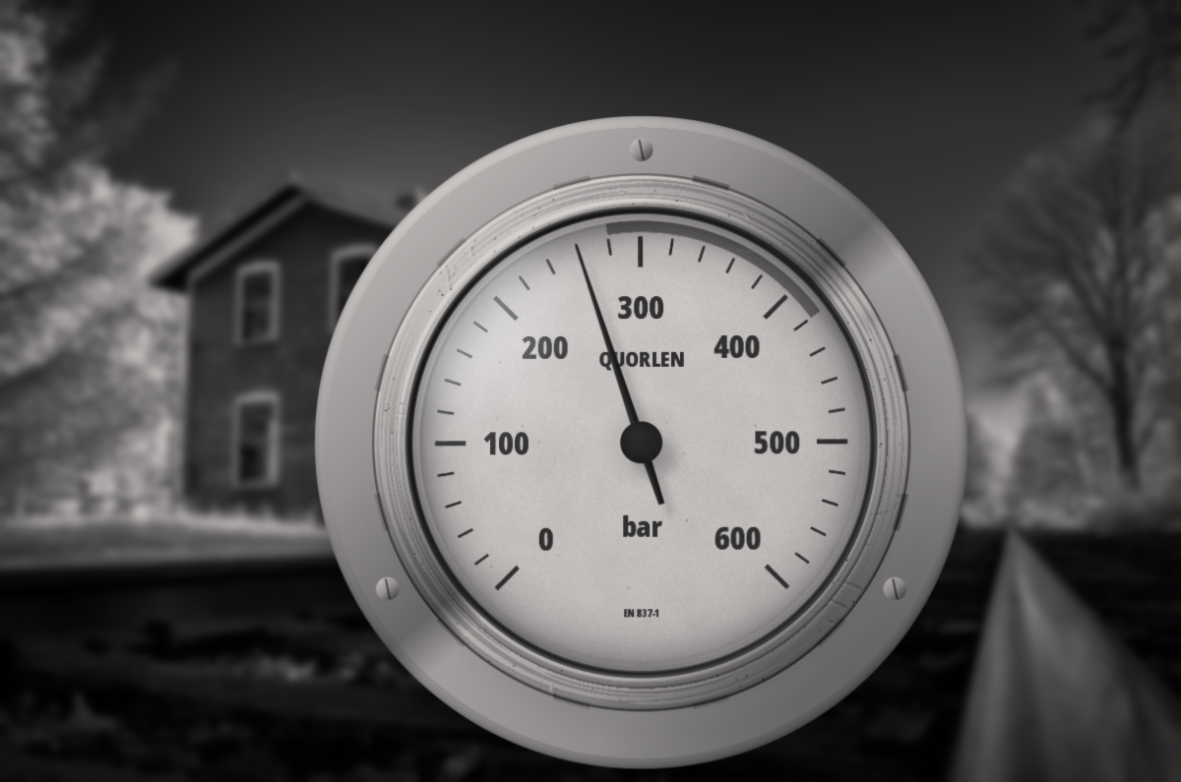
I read 260 bar
